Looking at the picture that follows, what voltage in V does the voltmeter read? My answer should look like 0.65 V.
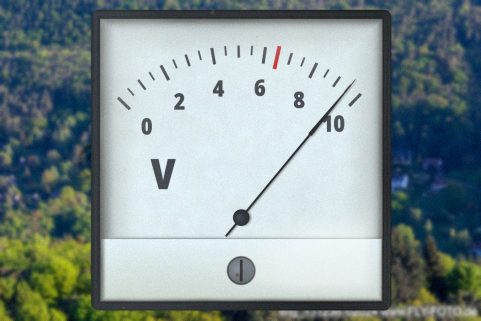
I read 9.5 V
